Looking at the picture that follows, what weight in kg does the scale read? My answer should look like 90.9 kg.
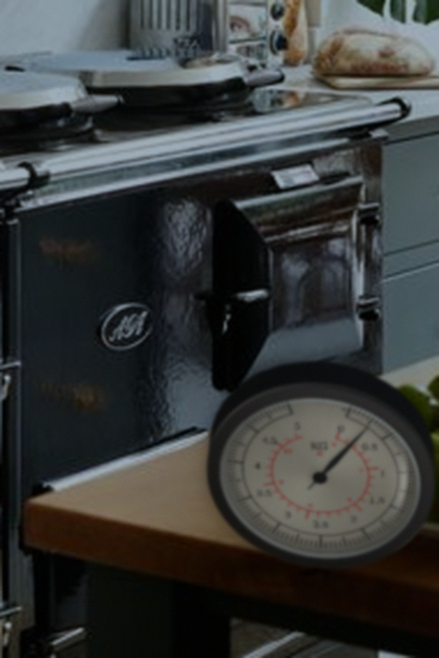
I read 0.25 kg
